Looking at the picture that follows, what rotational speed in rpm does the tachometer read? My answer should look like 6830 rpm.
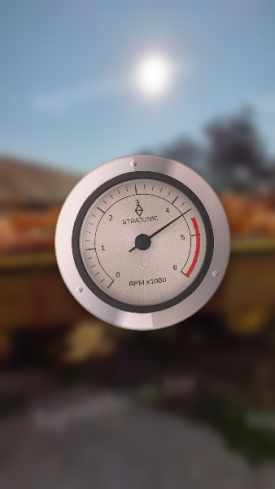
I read 4400 rpm
